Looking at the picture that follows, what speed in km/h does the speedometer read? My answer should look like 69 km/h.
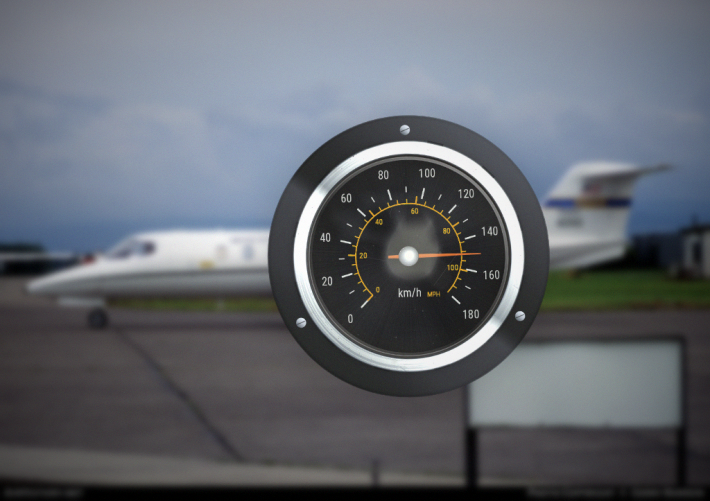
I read 150 km/h
